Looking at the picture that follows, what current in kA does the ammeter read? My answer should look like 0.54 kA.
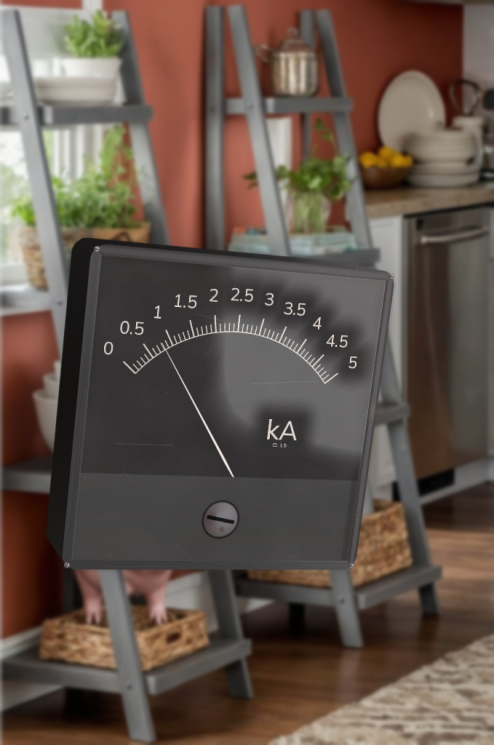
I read 0.8 kA
